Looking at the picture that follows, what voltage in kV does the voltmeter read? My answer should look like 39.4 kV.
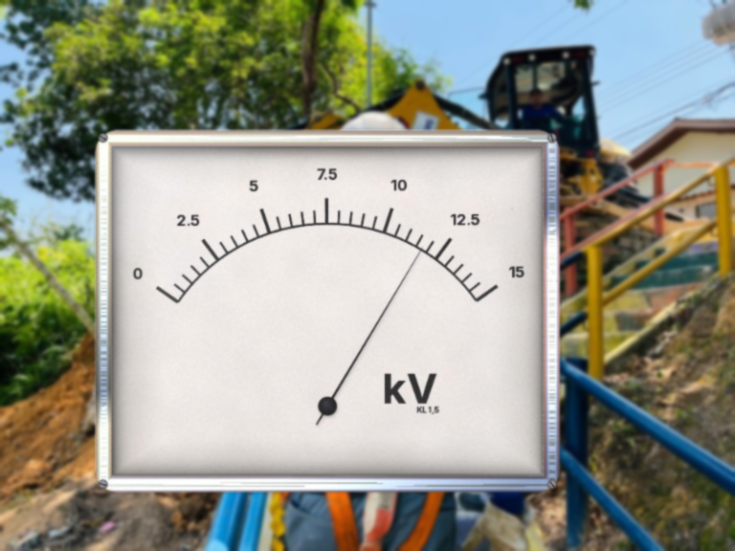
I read 11.75 kV
